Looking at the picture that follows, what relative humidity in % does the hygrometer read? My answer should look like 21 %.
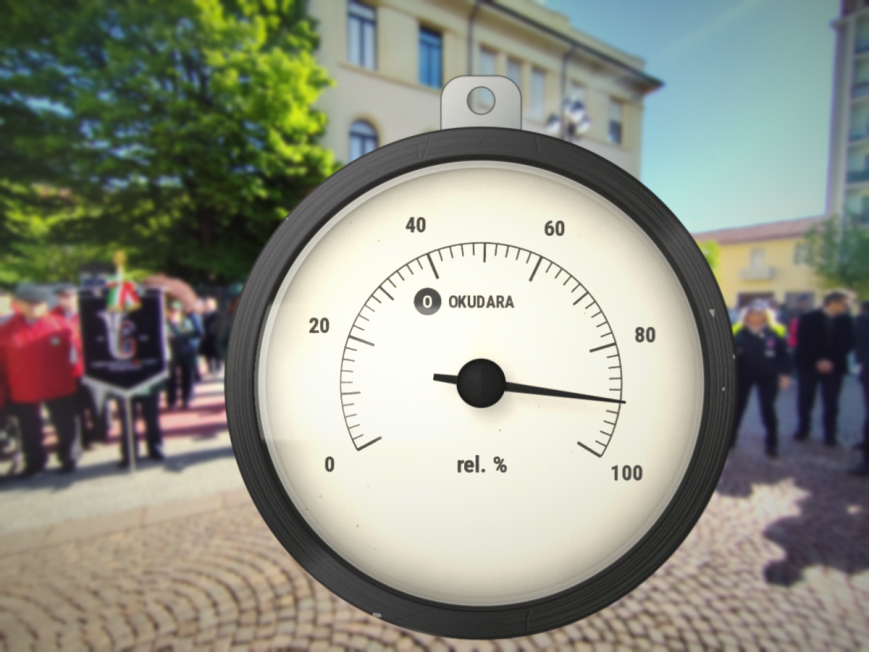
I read 90 %
